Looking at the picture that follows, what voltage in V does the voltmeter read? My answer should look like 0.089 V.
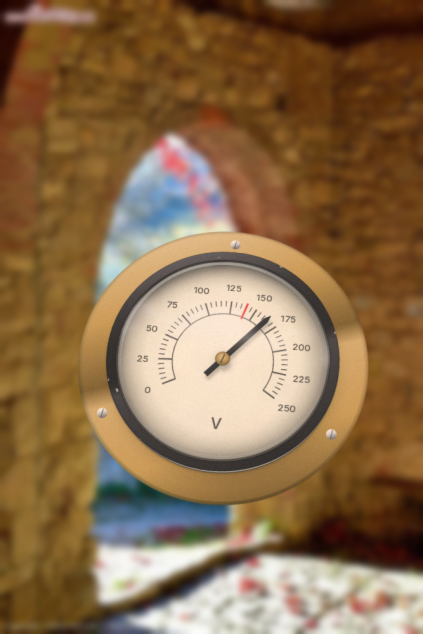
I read 165 V
